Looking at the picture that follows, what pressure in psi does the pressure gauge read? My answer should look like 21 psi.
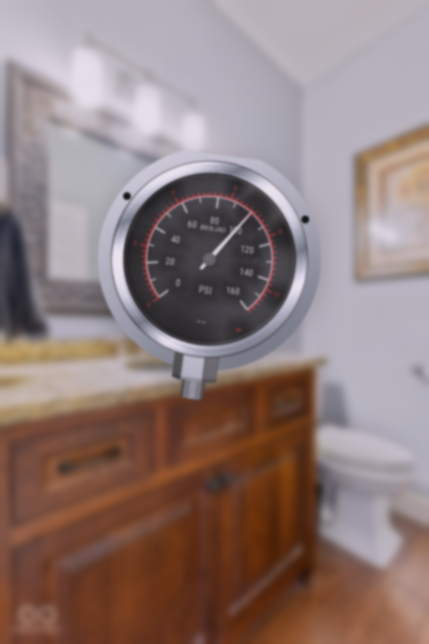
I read 100 psi
